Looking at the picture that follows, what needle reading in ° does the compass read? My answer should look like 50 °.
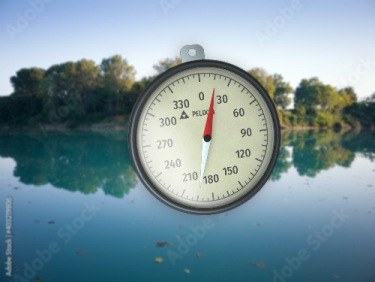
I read 15 °
